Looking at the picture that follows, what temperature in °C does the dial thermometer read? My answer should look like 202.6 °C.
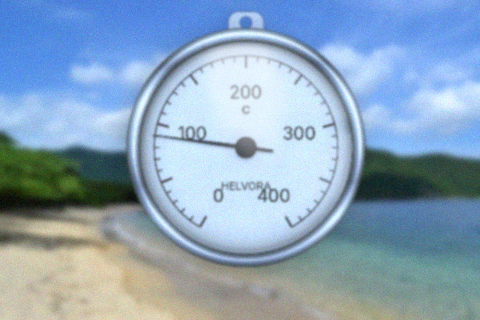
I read 90 °C
